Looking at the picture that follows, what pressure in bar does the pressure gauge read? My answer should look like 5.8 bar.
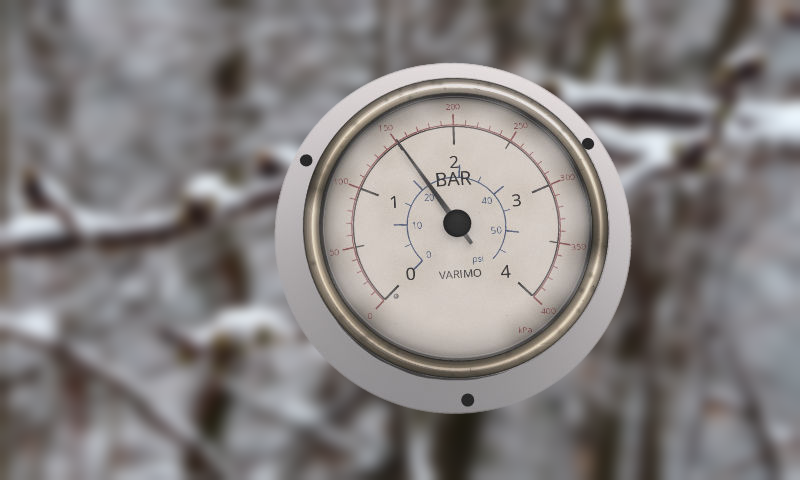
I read 1.5 bar
